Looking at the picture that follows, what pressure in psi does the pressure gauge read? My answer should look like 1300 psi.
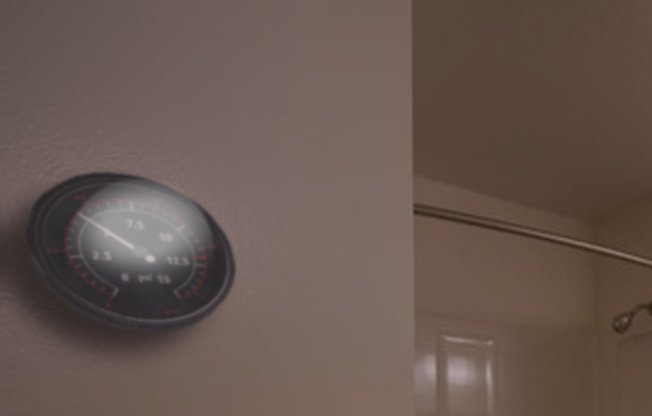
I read 5 psi
